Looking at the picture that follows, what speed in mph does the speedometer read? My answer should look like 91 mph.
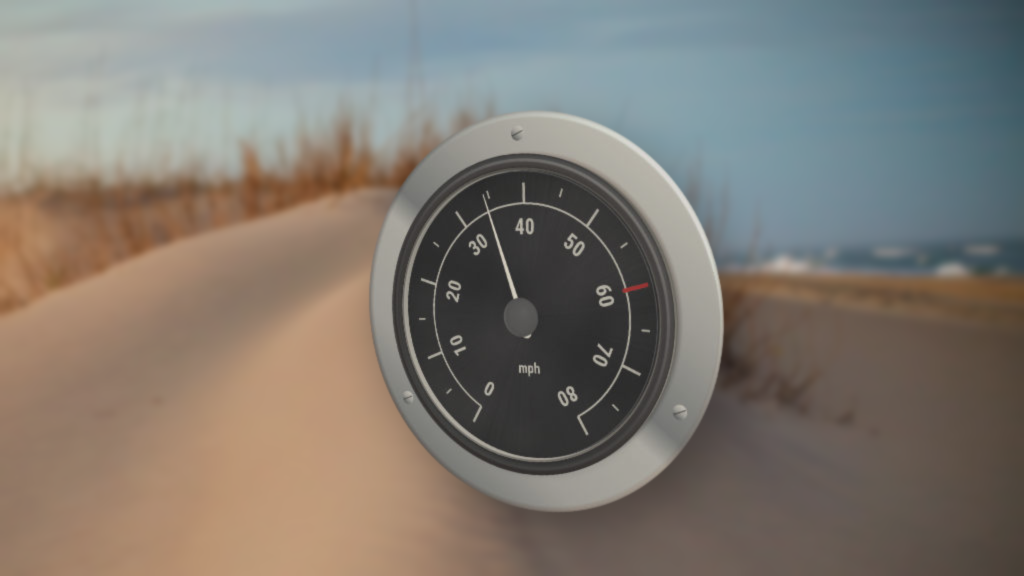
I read 35 mph
